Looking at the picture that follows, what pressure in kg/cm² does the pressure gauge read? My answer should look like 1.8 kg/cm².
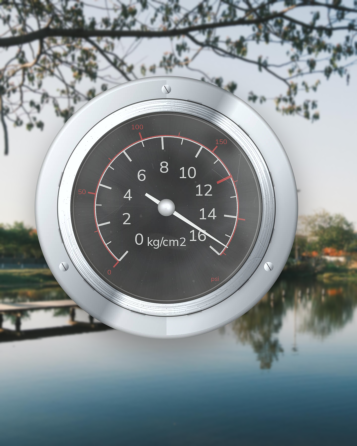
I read 15.5 kg/cm²
